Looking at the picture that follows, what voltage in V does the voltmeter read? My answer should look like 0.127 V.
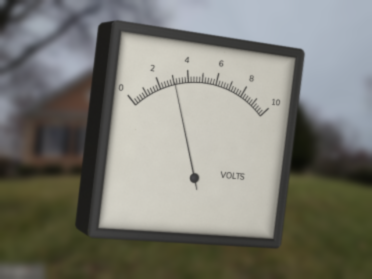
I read 3 V
